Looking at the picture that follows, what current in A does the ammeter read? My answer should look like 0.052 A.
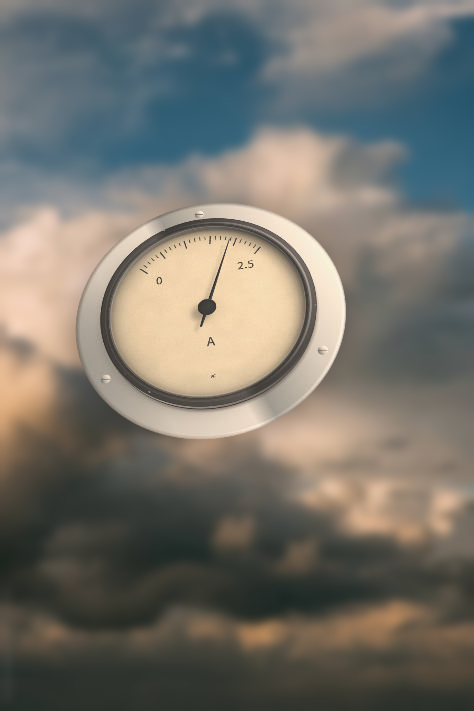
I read 1.9 A
